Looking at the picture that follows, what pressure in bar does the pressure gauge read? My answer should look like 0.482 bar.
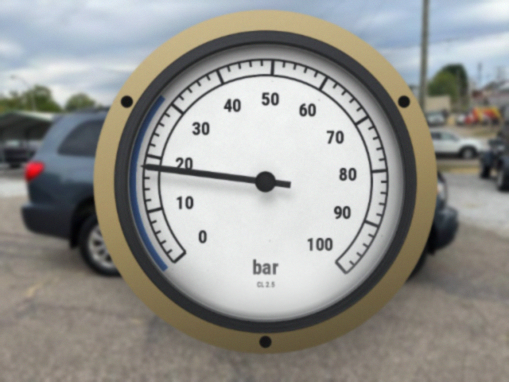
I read 18 bar
